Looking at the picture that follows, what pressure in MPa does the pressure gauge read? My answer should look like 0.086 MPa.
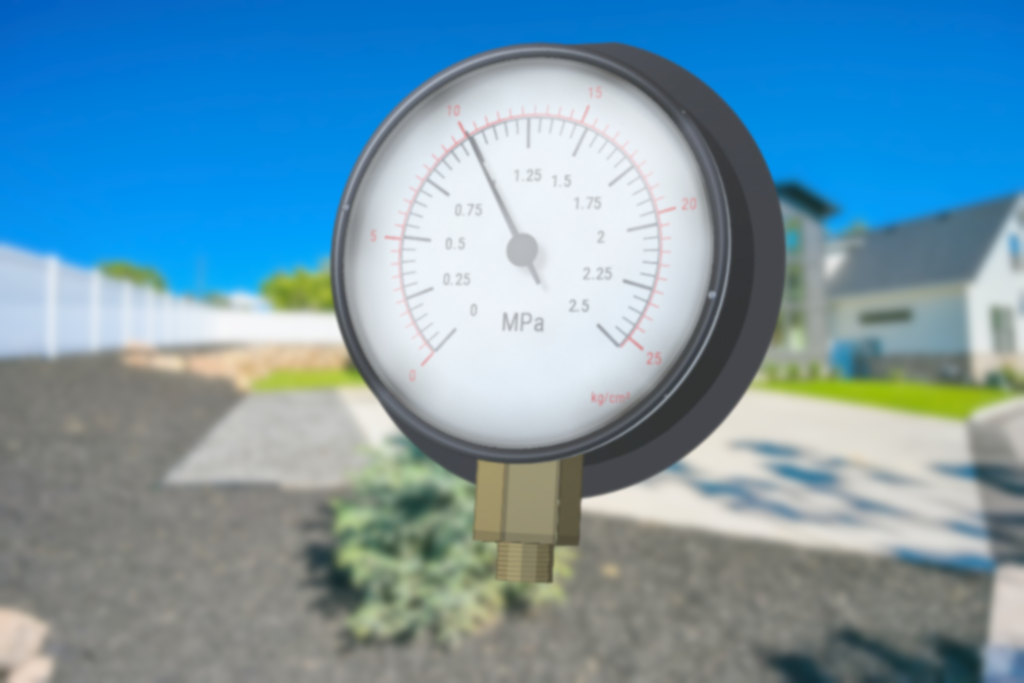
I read 1 MPa
